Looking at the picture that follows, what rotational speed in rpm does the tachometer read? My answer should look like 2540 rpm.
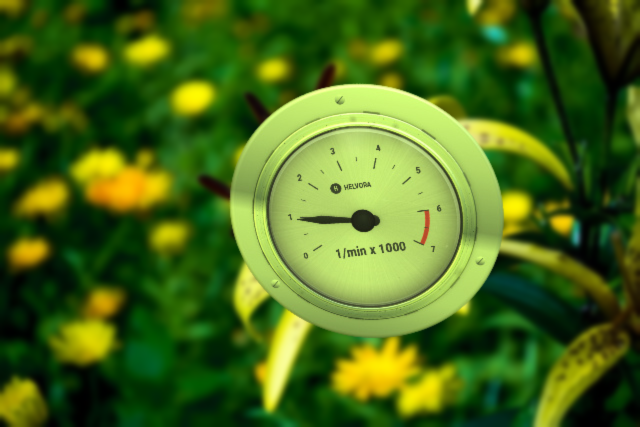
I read 1000 rpm
